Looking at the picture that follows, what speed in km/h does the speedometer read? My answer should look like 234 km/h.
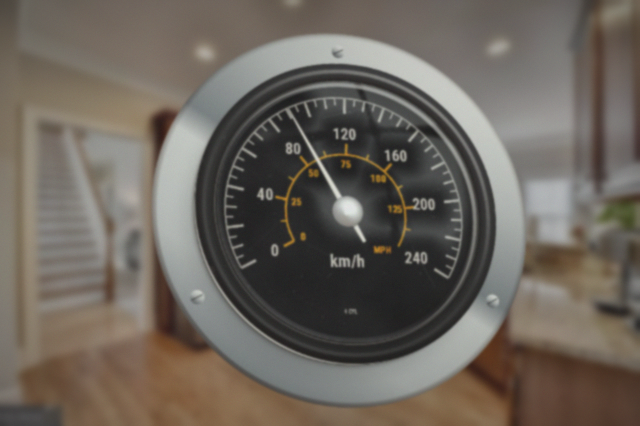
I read 90 km/h
